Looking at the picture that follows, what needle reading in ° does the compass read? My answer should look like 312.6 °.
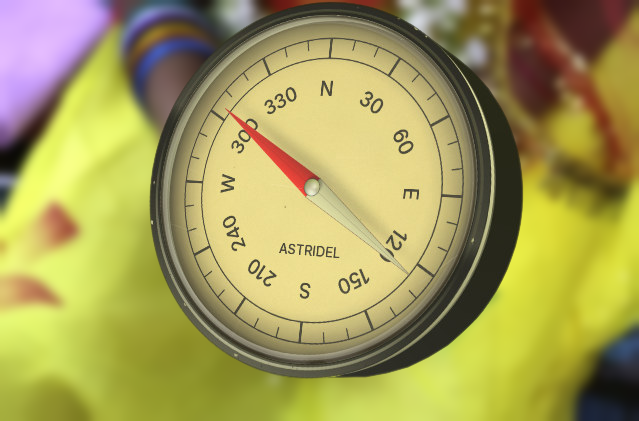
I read 305 °
